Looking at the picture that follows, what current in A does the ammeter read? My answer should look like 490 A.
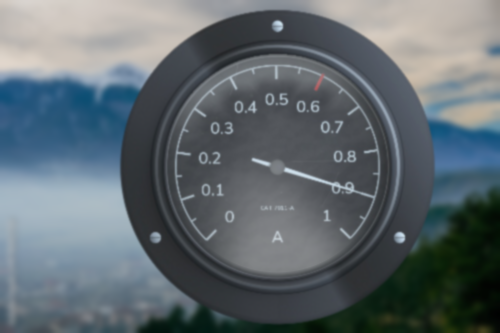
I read 0.9 A
